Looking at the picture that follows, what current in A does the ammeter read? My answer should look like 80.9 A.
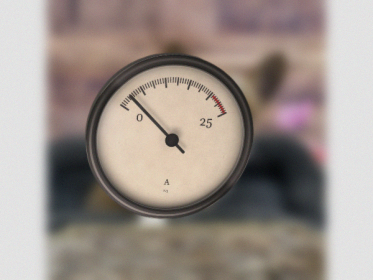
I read 2.5 A
